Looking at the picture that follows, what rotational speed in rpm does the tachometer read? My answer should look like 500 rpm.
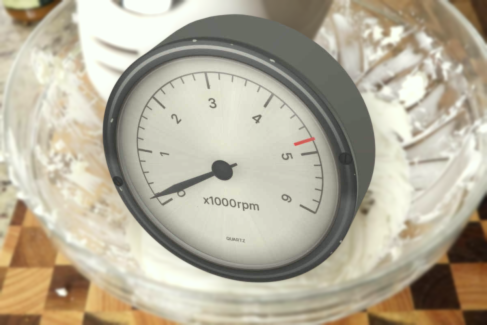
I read 200 rpm
